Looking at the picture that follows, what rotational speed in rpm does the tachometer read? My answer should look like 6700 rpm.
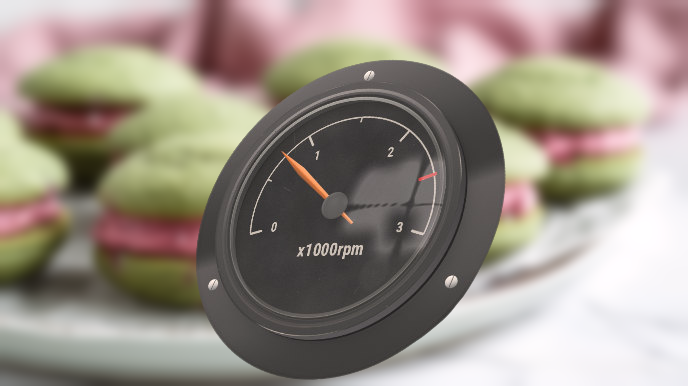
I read 750 rpm
